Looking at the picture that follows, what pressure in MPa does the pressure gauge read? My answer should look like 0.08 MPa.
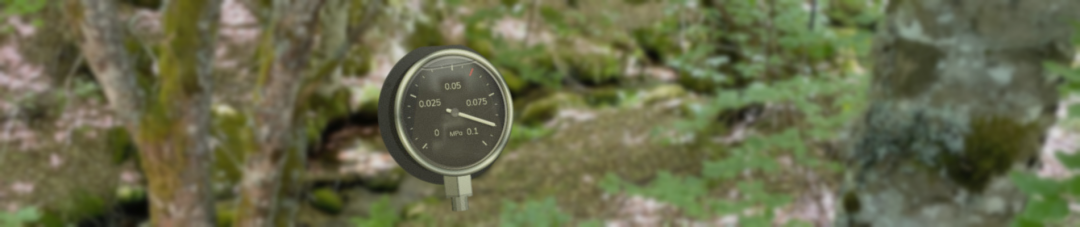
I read 0.09 MPa
